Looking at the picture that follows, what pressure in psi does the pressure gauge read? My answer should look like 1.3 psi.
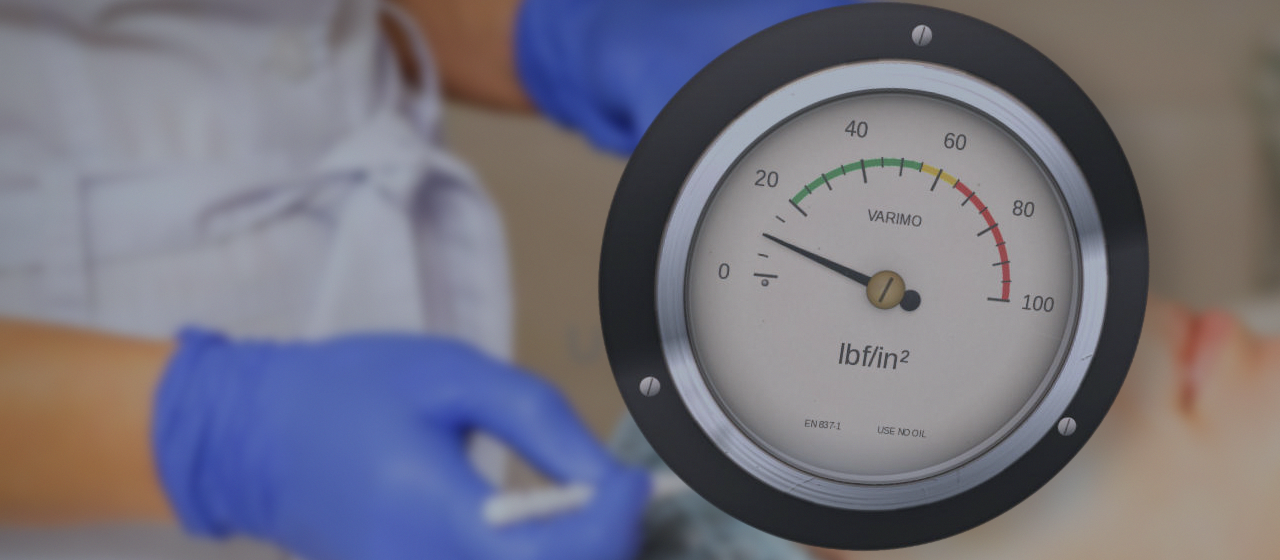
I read 10 psi
